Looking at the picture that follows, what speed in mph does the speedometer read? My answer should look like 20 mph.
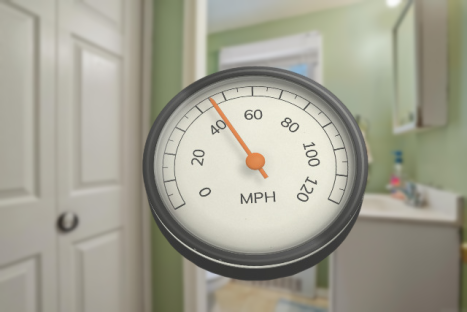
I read 45 mph
